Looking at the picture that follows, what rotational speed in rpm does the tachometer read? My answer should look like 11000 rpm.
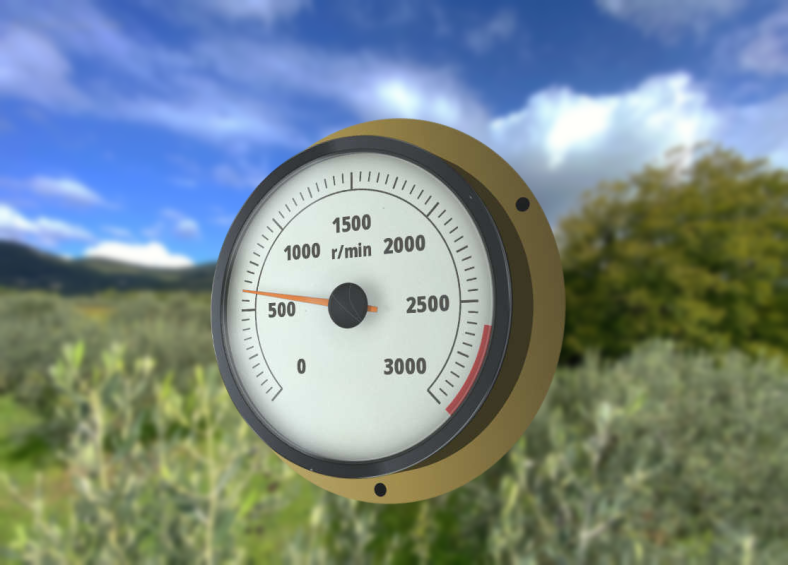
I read 600 rpm
